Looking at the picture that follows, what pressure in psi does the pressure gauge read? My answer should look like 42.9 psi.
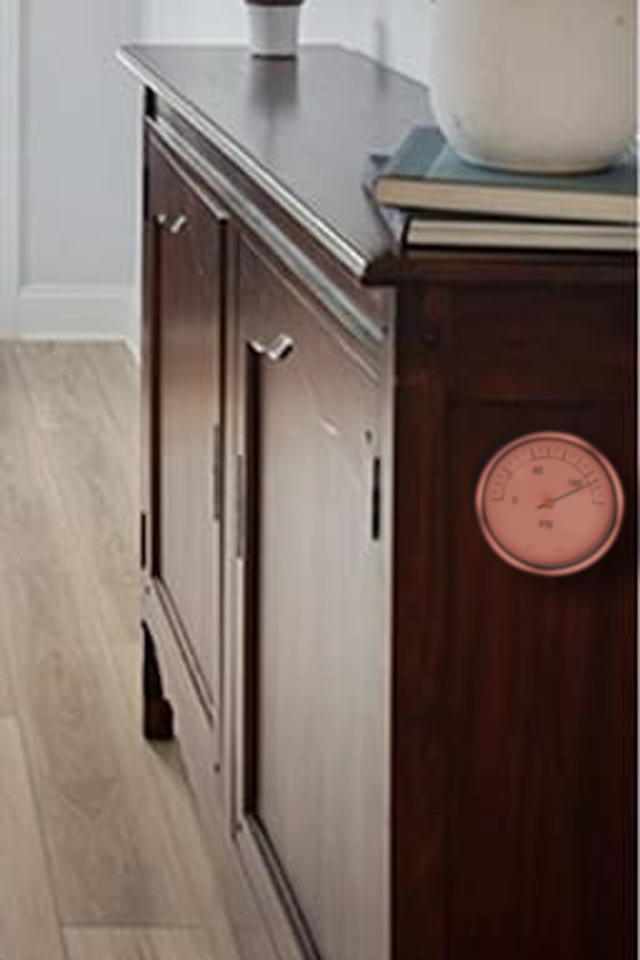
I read 170 psi
